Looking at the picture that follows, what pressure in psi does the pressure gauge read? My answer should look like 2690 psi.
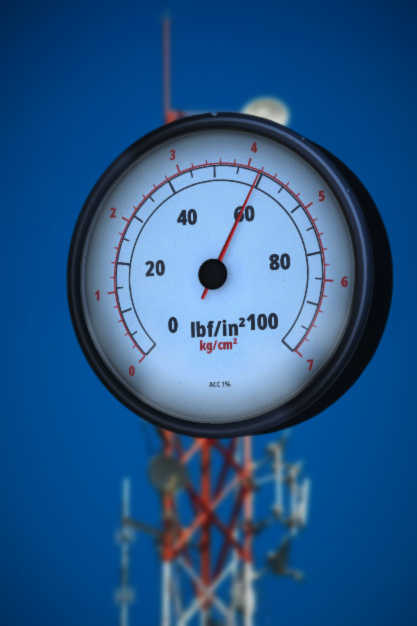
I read 60 psi
